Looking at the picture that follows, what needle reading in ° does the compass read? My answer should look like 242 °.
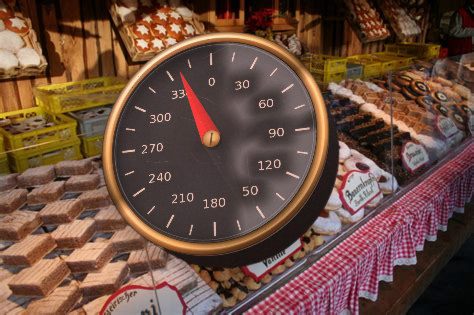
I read 337.5 °
